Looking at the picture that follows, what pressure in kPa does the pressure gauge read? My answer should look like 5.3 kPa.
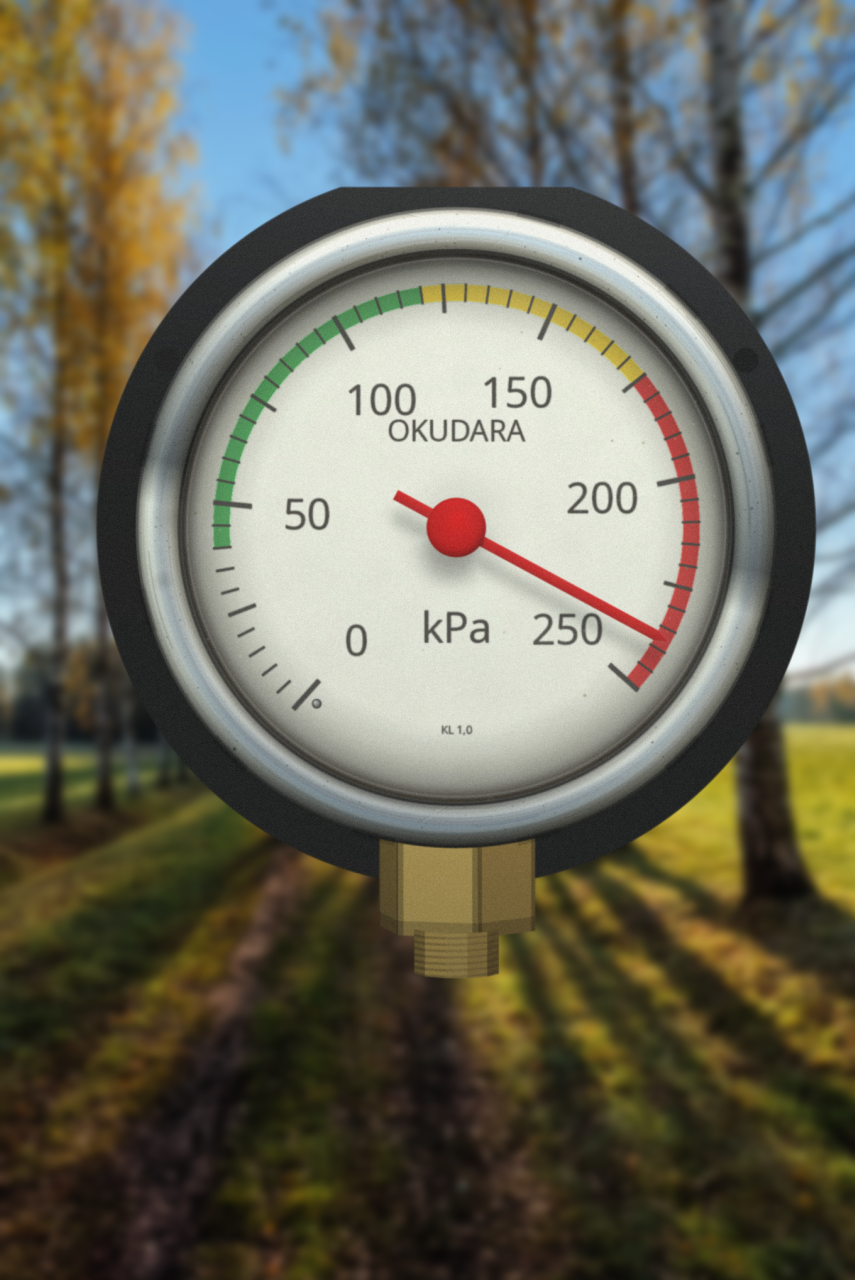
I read 237.5 kPa
